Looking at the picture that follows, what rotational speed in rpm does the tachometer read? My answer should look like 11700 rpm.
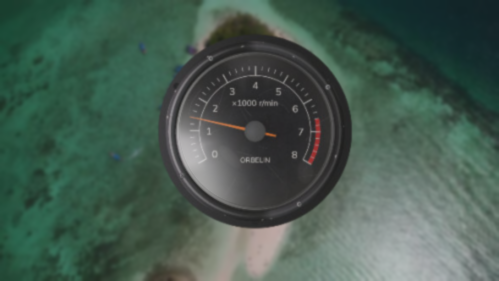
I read 1400 rpm
